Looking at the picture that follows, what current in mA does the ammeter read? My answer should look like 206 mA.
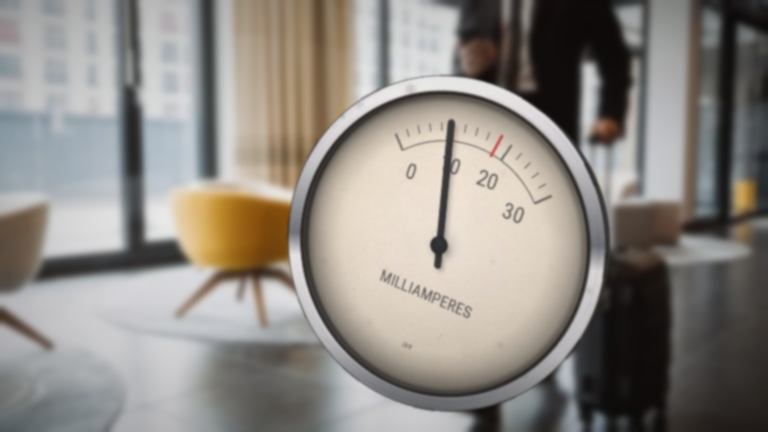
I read 10 mA
